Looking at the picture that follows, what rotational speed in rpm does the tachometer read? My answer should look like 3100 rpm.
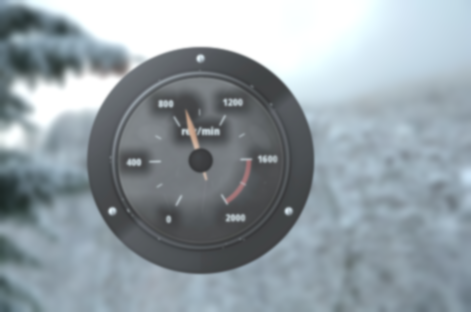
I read 900 rpm
